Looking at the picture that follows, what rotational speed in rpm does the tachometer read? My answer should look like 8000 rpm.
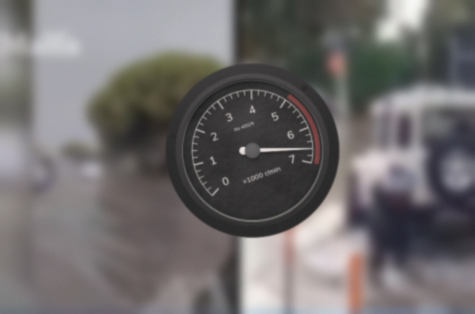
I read 6600 rpm
